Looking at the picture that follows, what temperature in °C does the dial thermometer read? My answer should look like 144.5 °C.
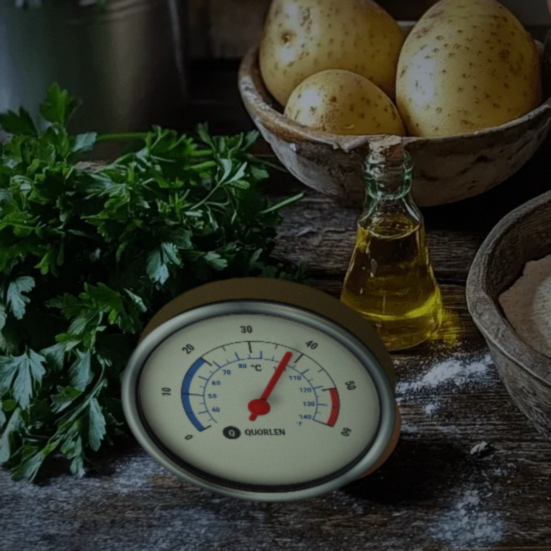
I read 37.5 °C
